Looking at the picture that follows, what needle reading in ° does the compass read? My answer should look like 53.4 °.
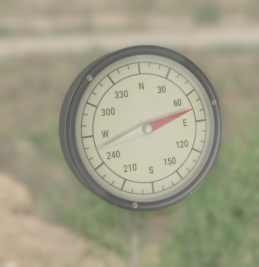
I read 75 °
